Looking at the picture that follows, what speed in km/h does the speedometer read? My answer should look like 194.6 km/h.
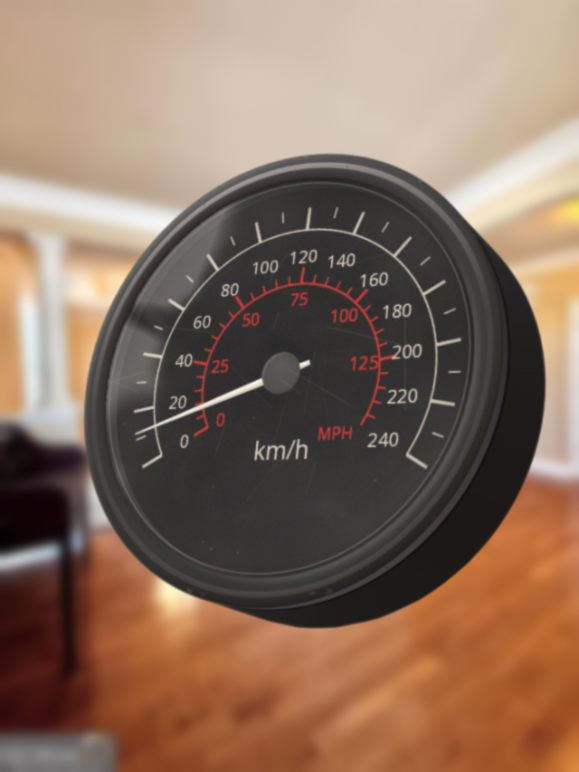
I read 10 km/h
